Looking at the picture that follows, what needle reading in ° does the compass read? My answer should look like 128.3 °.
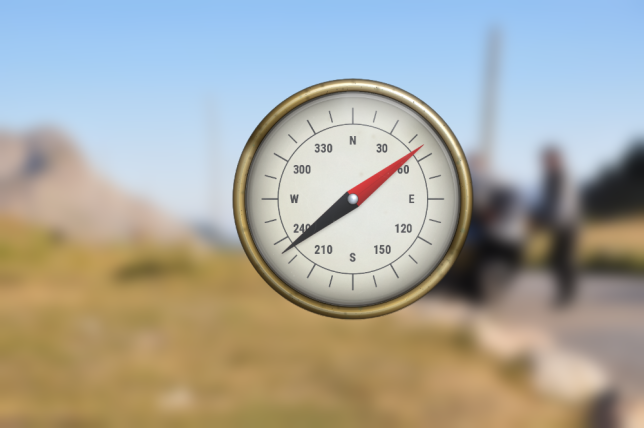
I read 52.5 °
